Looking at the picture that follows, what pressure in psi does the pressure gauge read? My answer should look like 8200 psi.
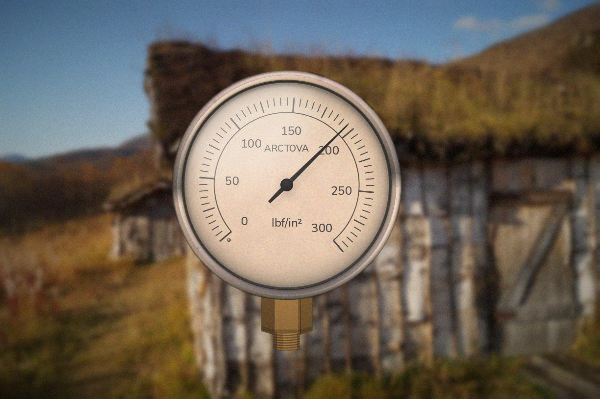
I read 195 psi
